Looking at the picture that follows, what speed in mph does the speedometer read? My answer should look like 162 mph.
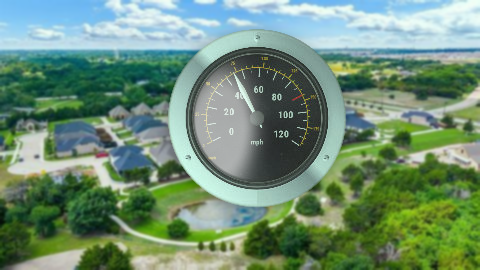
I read 45 mph
